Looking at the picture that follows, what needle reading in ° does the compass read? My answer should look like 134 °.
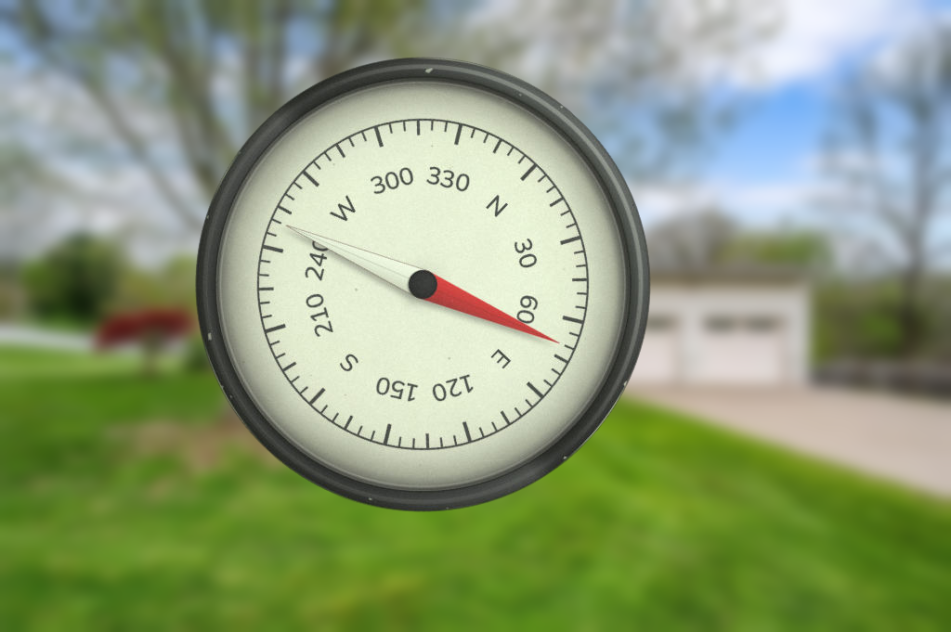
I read 70 °
